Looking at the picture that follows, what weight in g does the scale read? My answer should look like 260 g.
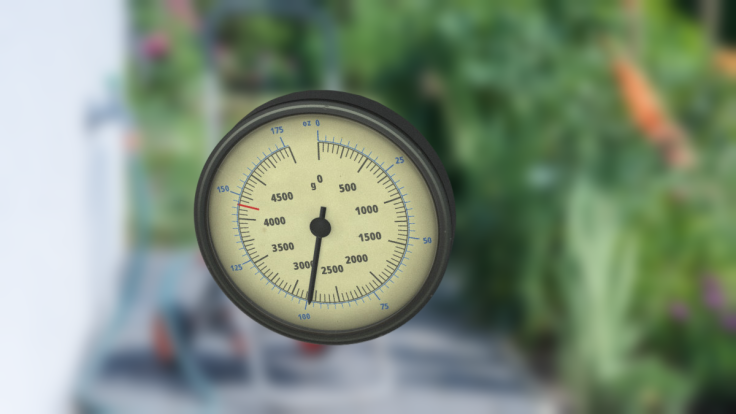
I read 2800 g
